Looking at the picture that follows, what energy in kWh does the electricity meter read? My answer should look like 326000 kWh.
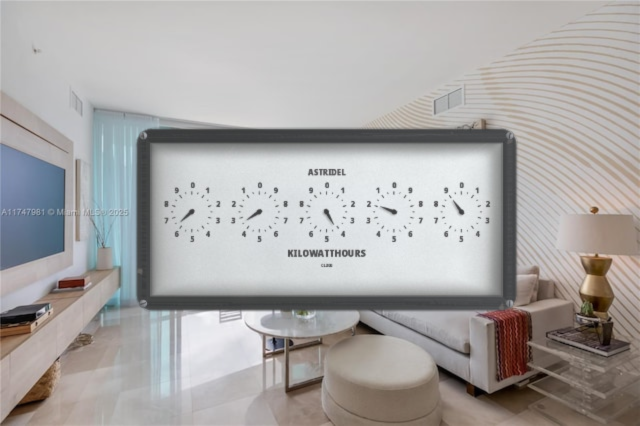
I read 63419 kWh
